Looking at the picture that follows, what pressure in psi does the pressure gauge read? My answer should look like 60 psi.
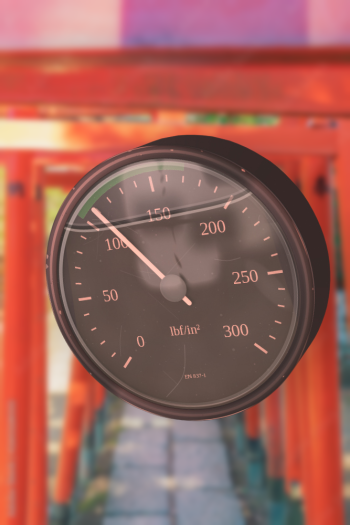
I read 110 psi
